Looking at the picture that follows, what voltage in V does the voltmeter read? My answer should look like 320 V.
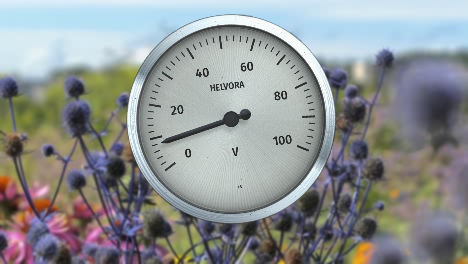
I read 8 V
